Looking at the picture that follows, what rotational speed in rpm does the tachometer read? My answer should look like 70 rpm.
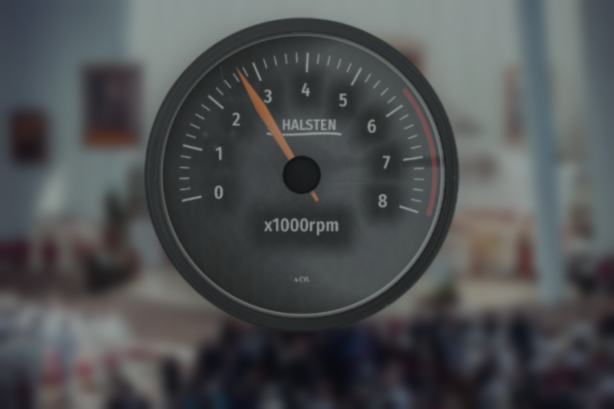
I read 2700 rpm
